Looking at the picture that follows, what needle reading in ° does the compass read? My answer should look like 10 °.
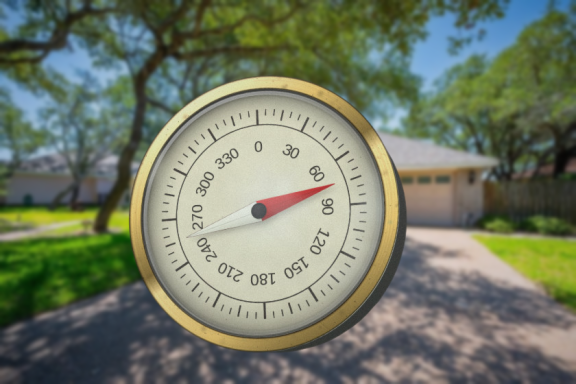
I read 75 °
